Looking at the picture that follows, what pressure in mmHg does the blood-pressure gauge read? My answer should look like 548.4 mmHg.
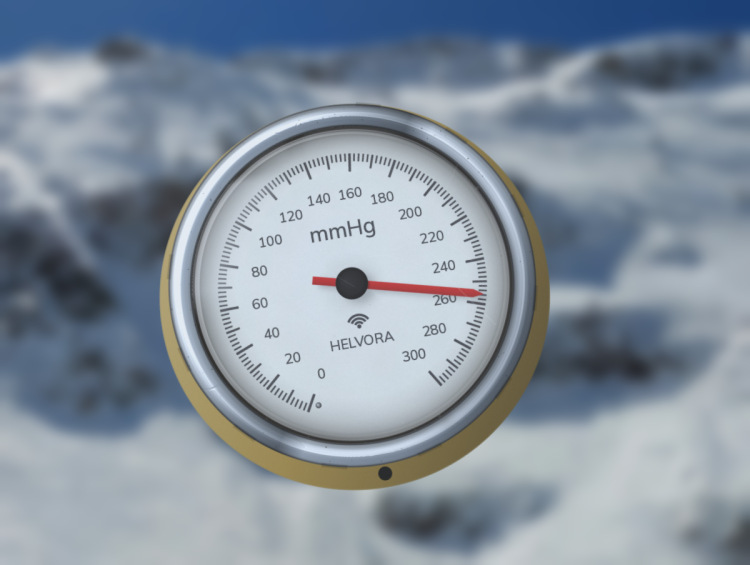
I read 256 mmHg
